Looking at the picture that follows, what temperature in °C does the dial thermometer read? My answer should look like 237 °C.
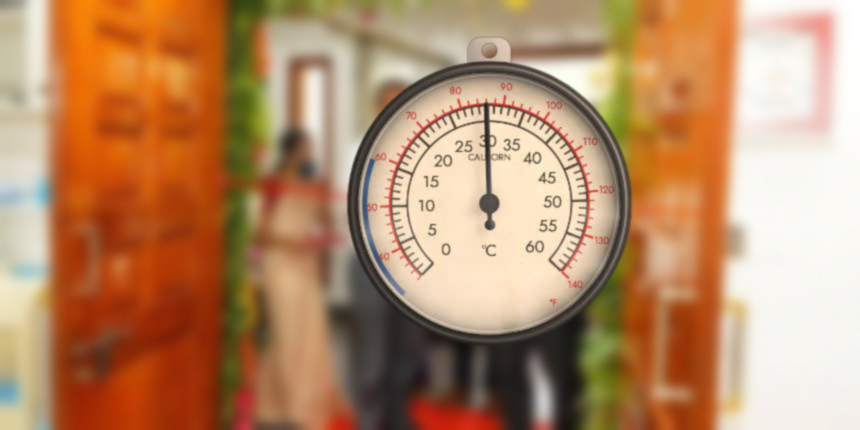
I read 30 °C
